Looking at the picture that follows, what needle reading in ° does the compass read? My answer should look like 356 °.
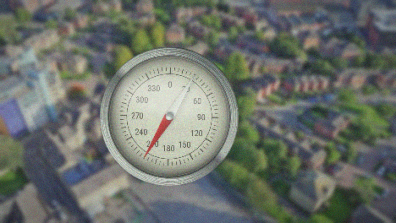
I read 210 °
